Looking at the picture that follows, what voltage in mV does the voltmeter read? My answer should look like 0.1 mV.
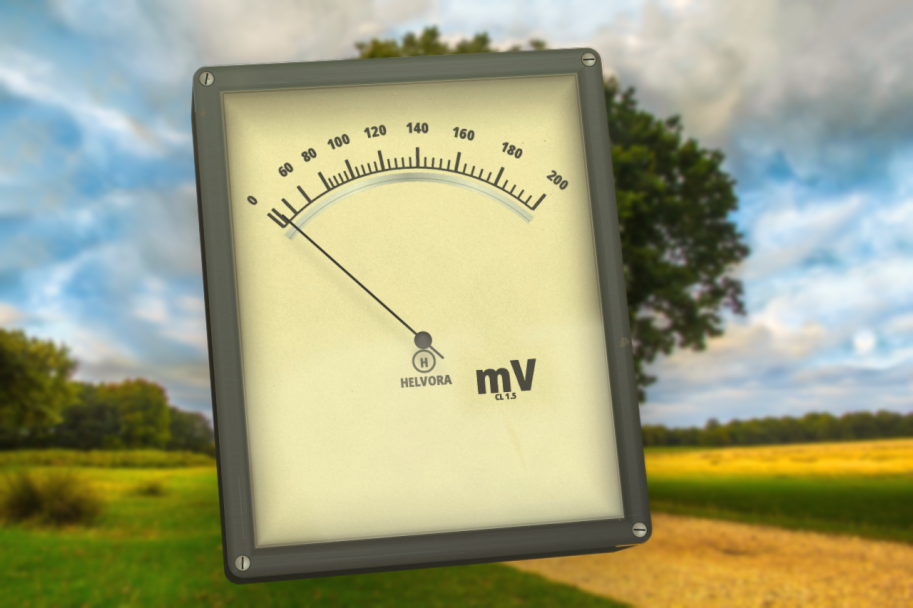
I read 20 mV
